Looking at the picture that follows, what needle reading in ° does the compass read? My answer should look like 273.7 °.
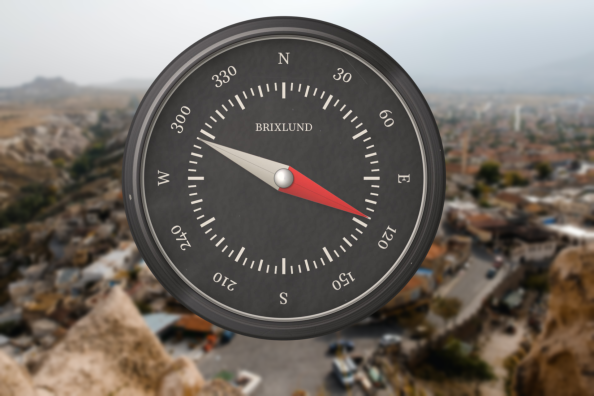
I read 115 °
